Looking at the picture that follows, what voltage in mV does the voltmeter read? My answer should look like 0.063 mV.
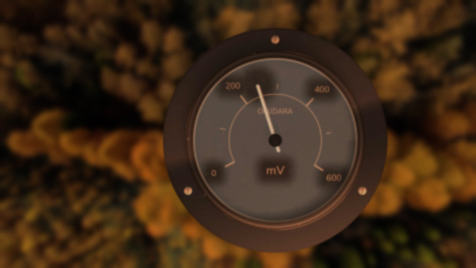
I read 250 mV
